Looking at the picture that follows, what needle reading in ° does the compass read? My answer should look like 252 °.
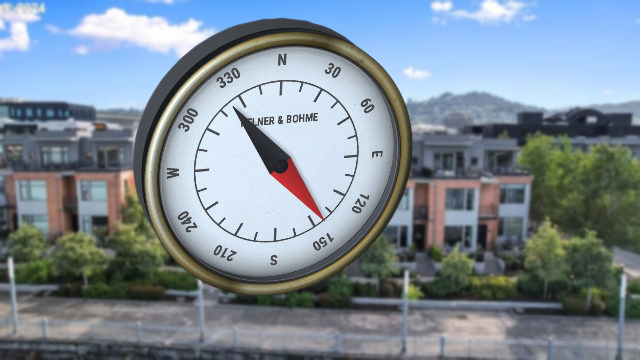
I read 142.5 °
